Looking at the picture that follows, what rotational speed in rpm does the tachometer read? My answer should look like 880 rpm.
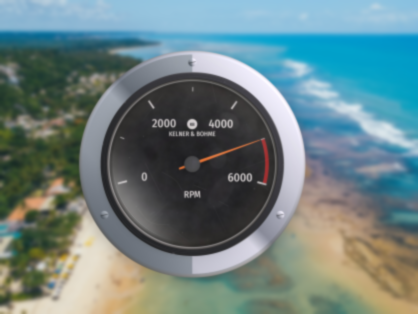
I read 5000 rpm
